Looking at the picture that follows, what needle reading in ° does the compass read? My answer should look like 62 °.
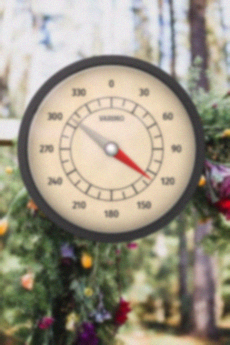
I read 127.5 °
